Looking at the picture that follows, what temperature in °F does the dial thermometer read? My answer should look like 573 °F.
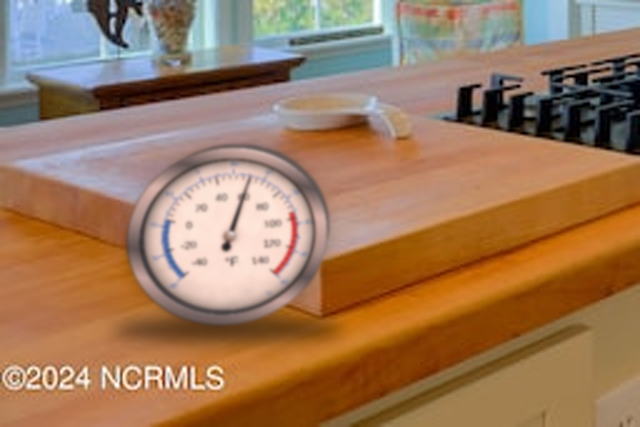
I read 60 °F
